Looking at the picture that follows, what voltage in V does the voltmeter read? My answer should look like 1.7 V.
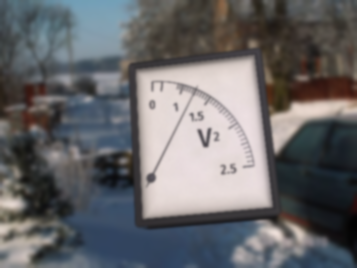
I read 1.25 V
